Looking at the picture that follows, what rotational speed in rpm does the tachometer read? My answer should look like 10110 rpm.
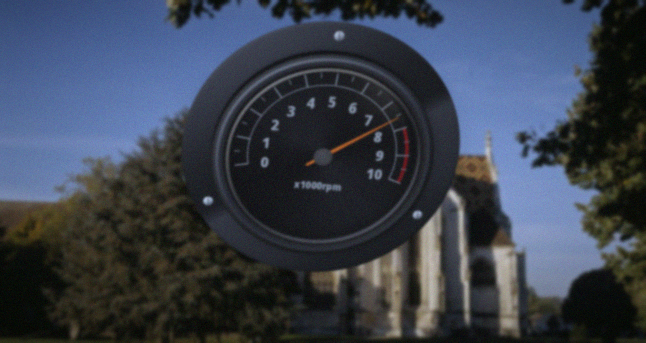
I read 7500 rpm
